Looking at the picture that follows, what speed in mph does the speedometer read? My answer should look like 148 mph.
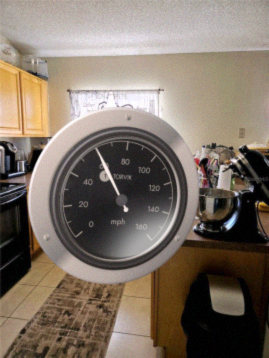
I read 60 mph
